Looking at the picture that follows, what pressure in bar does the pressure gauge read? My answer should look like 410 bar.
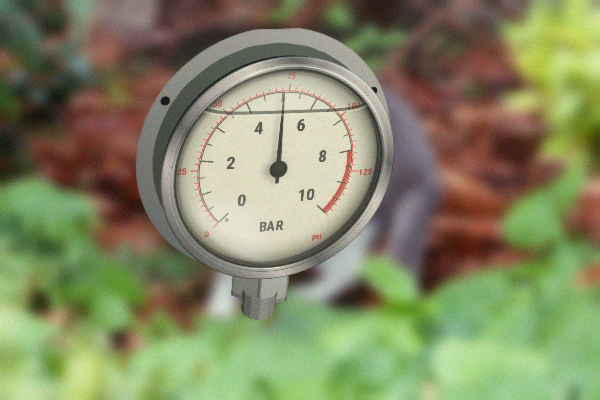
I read 5 bar
